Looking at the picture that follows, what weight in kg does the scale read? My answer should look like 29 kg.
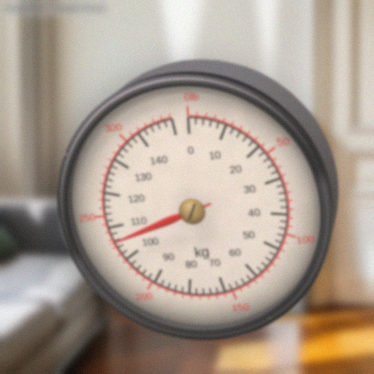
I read 106 kg
